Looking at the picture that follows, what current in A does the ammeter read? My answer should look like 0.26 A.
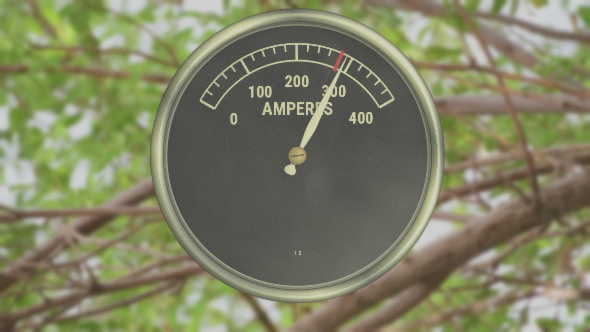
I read 290 A
